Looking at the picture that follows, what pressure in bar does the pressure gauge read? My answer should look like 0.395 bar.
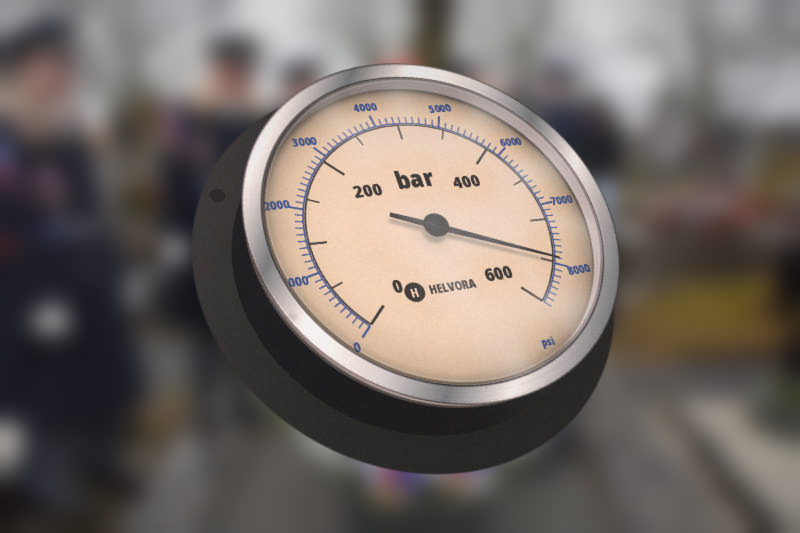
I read 550 bar
